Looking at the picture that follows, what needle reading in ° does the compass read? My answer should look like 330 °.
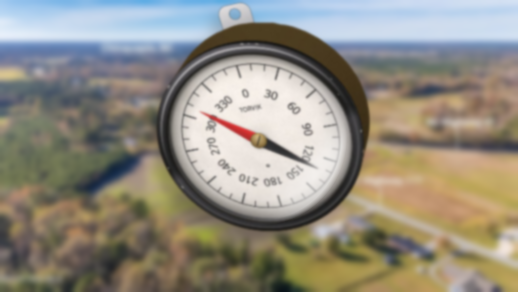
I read 310 °
